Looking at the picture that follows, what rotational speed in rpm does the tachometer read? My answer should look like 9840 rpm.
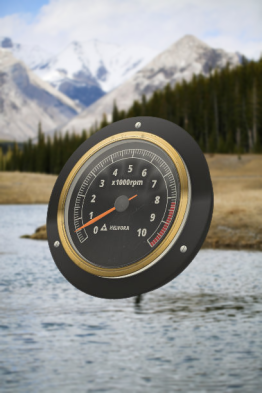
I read 500 rpm
